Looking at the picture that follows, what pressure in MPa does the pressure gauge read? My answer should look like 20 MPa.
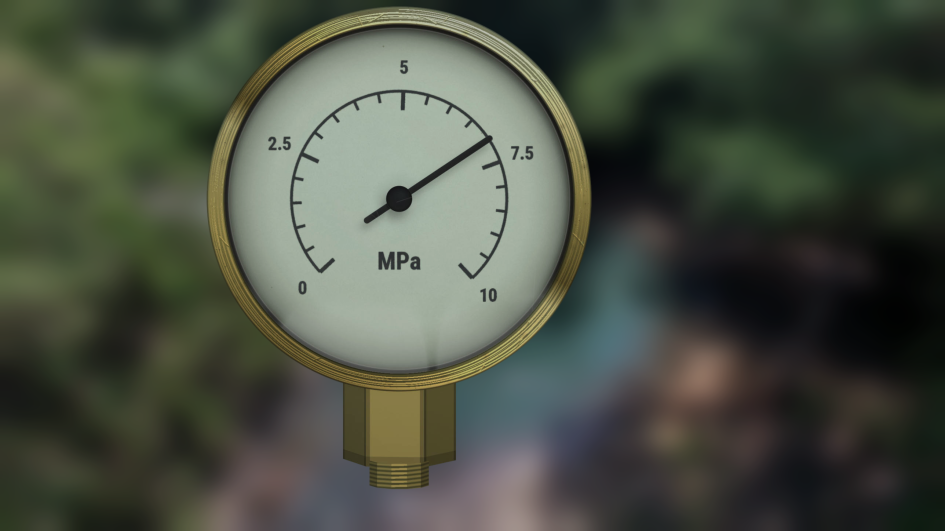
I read 7 MPa
